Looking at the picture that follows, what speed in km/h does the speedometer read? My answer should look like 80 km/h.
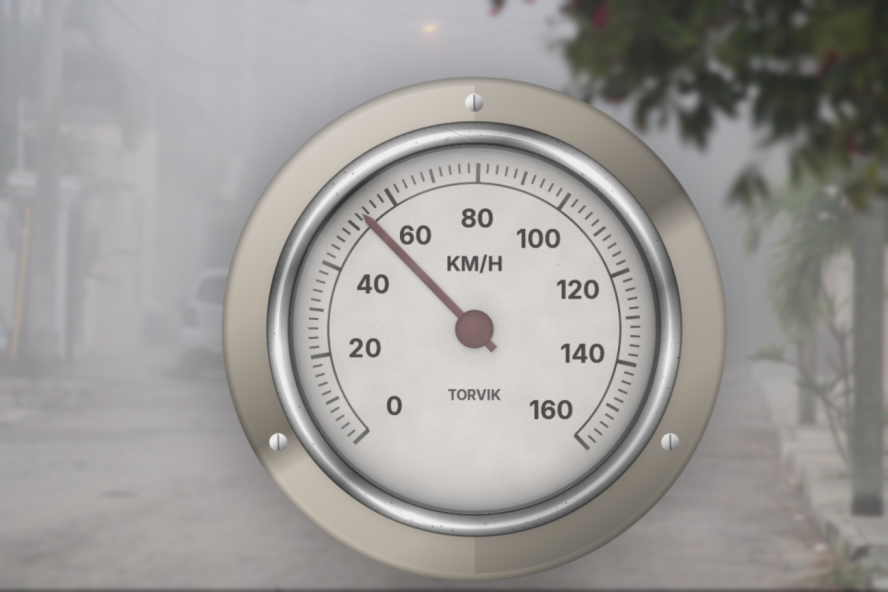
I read 53 km/h
